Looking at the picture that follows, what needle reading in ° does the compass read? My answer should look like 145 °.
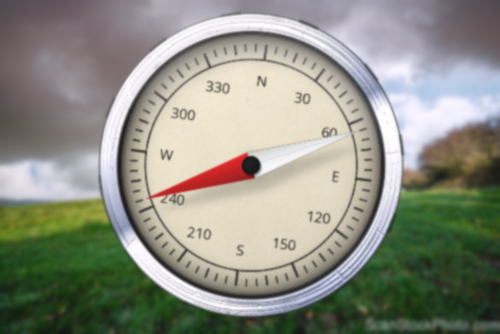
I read 245 °
